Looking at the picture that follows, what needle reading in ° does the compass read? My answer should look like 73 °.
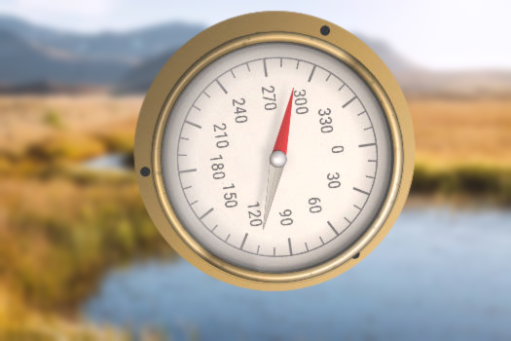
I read 290 °
